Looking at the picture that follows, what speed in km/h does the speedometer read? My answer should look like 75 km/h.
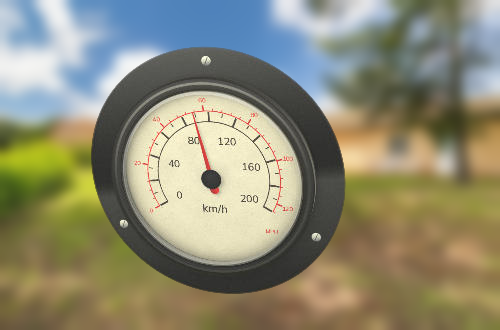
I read 90 km/h
